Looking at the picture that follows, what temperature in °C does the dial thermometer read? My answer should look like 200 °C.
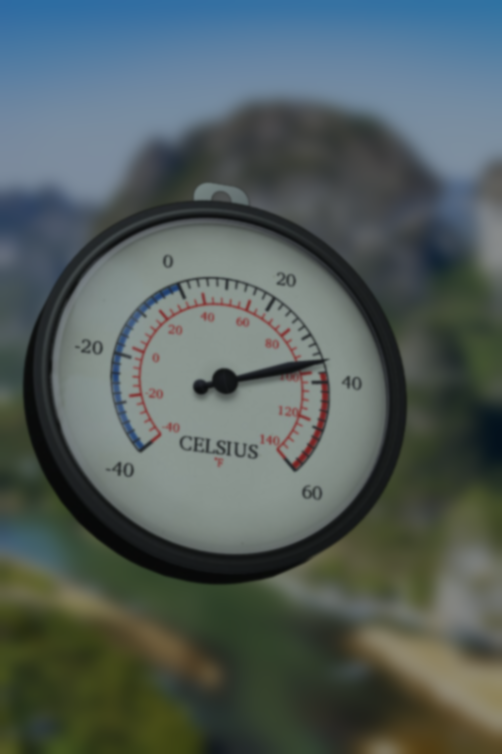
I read 36 °C
